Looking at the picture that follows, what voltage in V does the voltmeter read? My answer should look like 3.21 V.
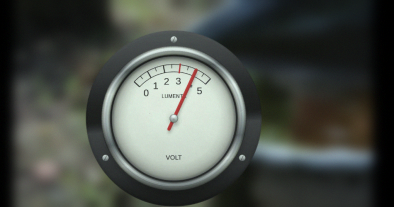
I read 4 V
